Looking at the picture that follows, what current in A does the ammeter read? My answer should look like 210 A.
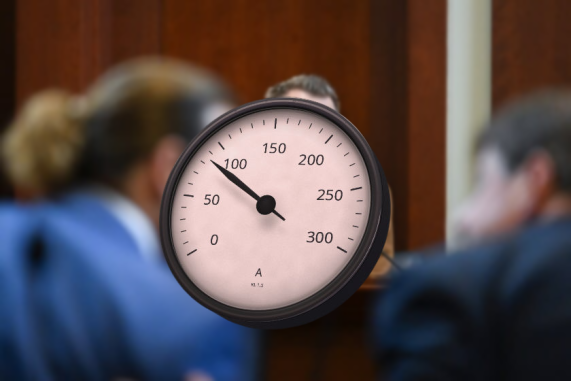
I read 85 A
